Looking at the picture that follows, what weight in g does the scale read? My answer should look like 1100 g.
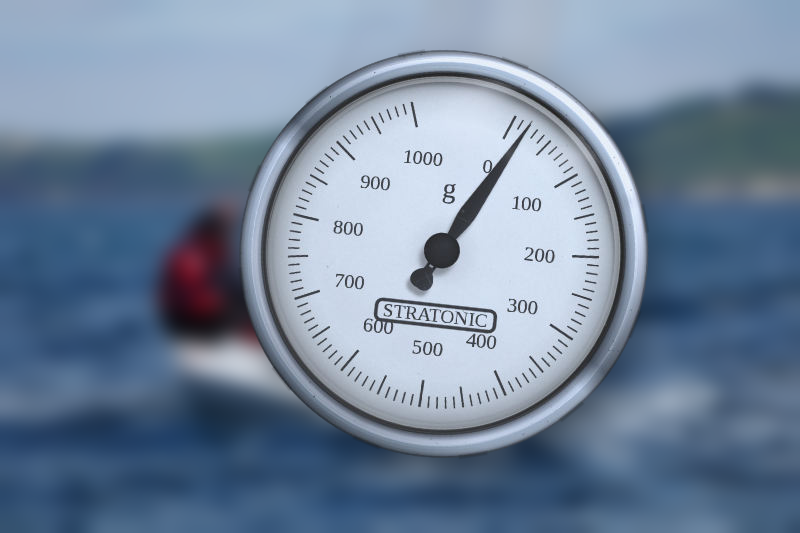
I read 20 g
